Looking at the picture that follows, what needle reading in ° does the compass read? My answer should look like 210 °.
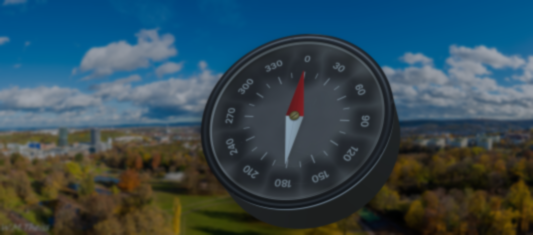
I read 0 °
